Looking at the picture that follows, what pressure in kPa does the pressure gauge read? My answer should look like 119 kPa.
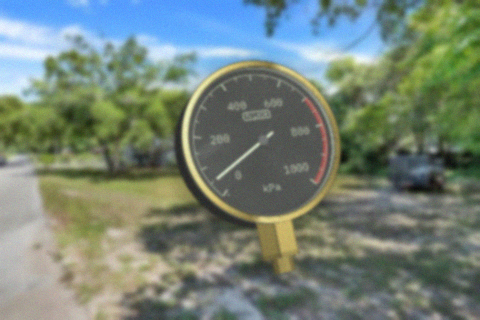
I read 50 kPa
